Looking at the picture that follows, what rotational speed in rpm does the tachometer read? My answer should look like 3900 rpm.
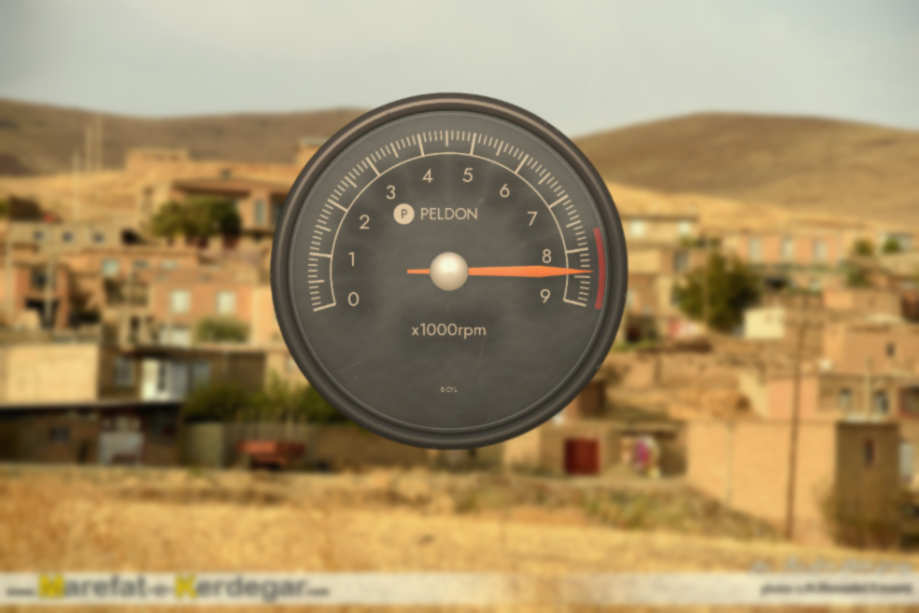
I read 8400 rpm
